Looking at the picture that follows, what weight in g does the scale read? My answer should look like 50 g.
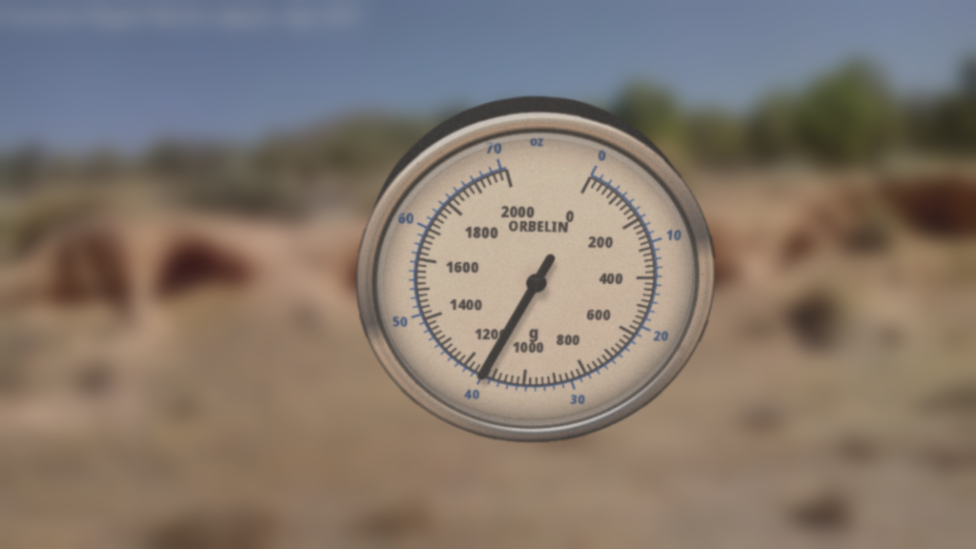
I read 1140 g
